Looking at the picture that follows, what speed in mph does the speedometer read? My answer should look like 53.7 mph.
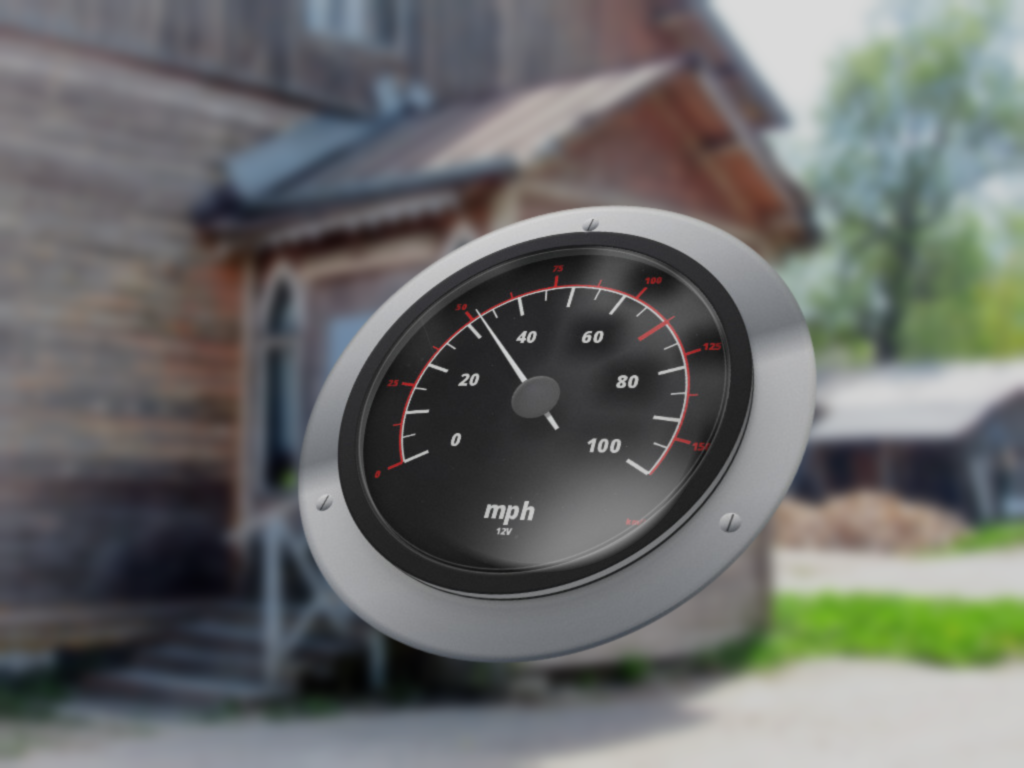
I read 32.5 mph
